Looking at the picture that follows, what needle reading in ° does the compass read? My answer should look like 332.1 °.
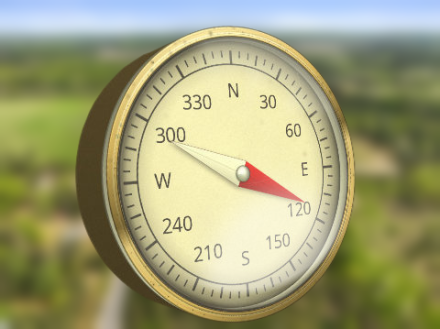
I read 115 °
